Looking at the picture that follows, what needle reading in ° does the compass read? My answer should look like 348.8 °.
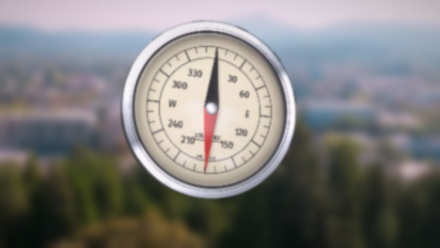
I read 180 °
